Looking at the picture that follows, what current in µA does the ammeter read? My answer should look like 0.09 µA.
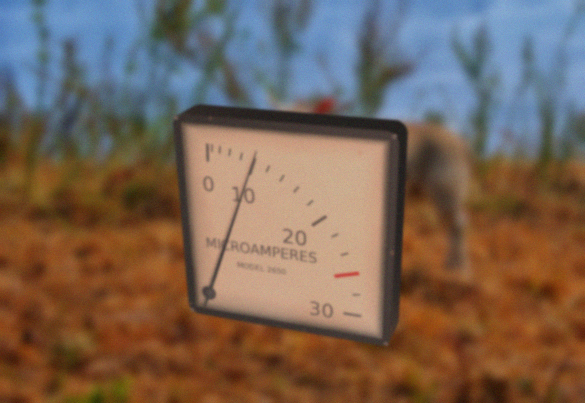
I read 10 µA
